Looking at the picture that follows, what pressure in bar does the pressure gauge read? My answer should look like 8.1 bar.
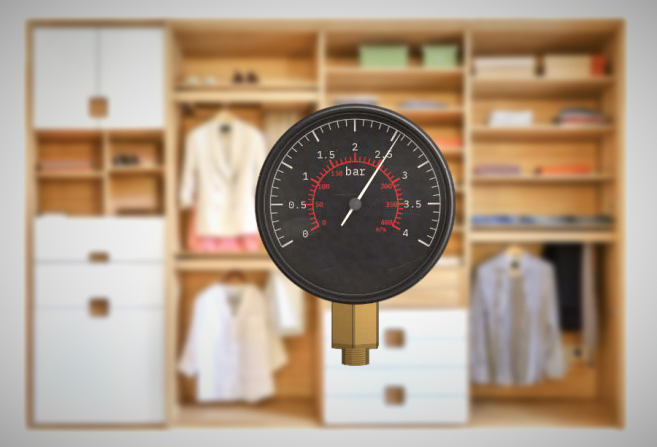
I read 2.55 bar
